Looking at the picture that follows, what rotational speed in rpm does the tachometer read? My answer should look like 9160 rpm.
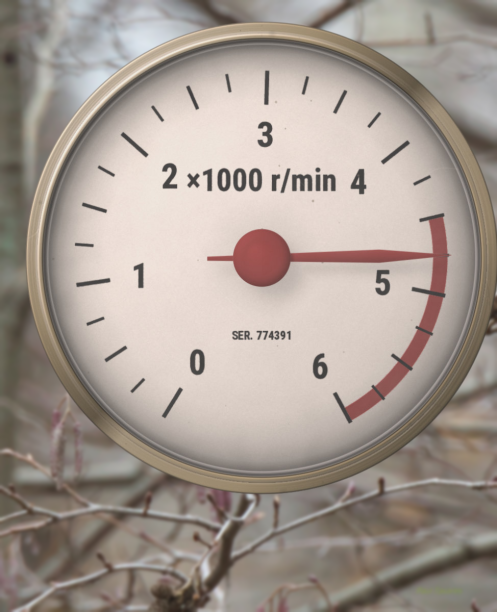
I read 4750 rpm
